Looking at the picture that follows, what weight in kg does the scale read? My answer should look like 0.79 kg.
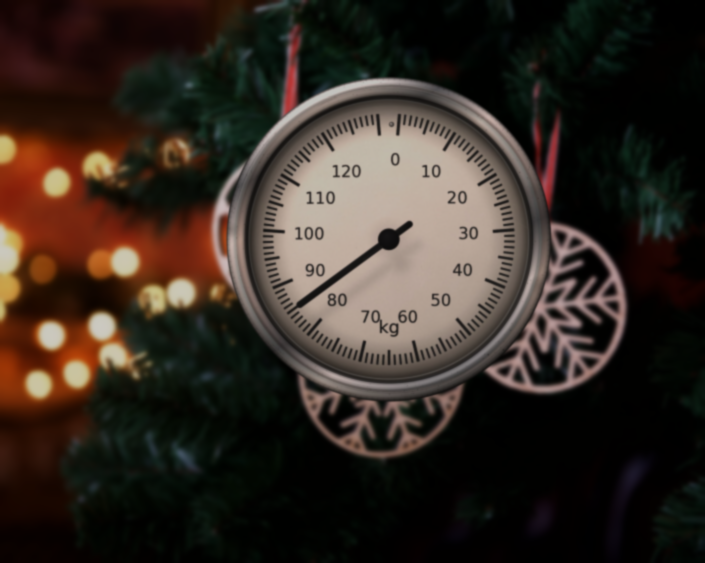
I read 85 kg
